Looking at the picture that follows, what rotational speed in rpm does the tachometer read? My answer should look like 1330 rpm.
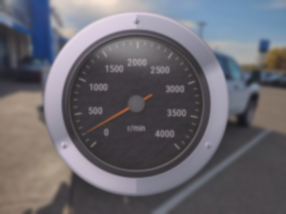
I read 200 rpm
